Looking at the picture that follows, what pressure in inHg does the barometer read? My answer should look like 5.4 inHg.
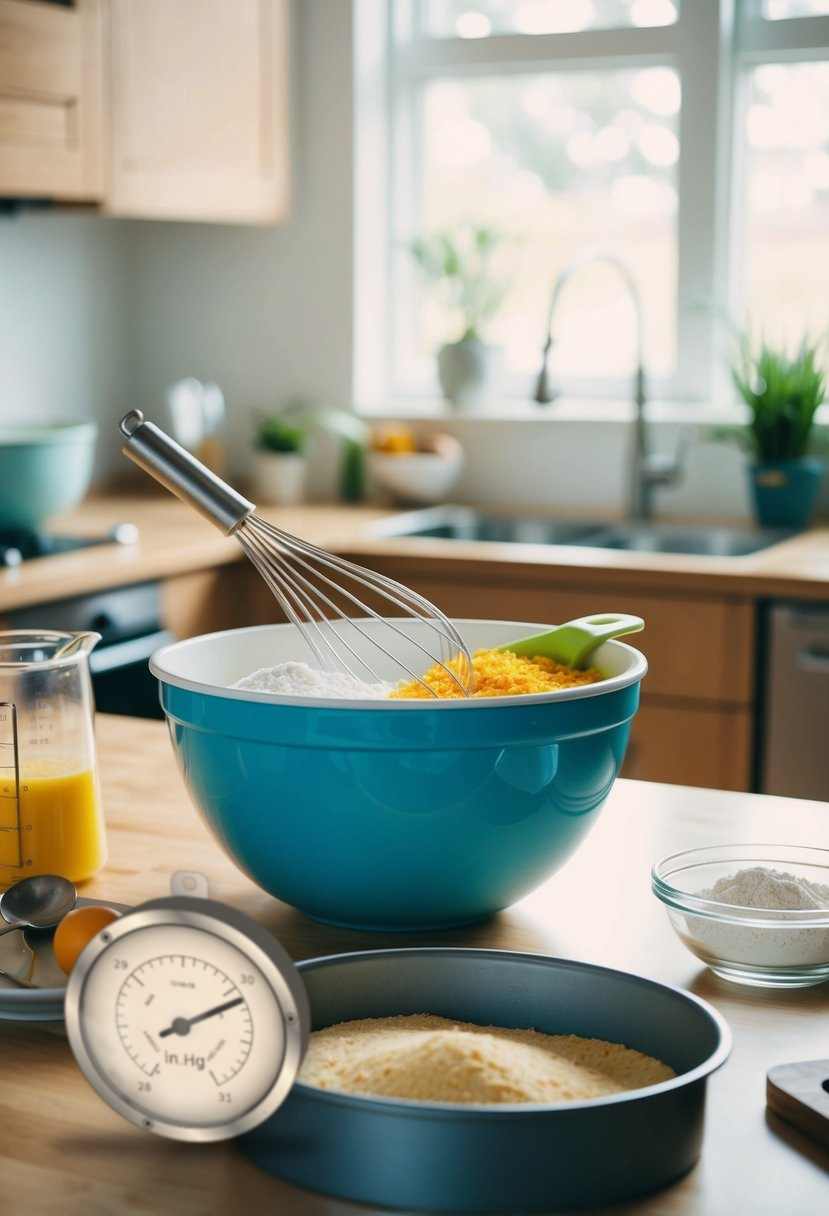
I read 30.1 inHg
